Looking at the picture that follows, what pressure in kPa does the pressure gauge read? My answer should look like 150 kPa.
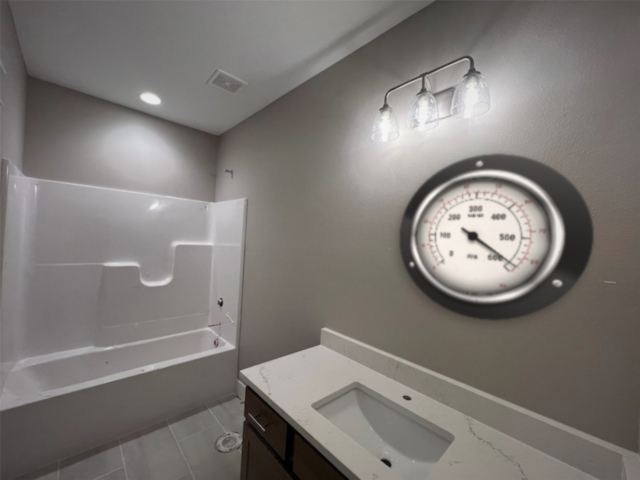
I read 580 kPa
